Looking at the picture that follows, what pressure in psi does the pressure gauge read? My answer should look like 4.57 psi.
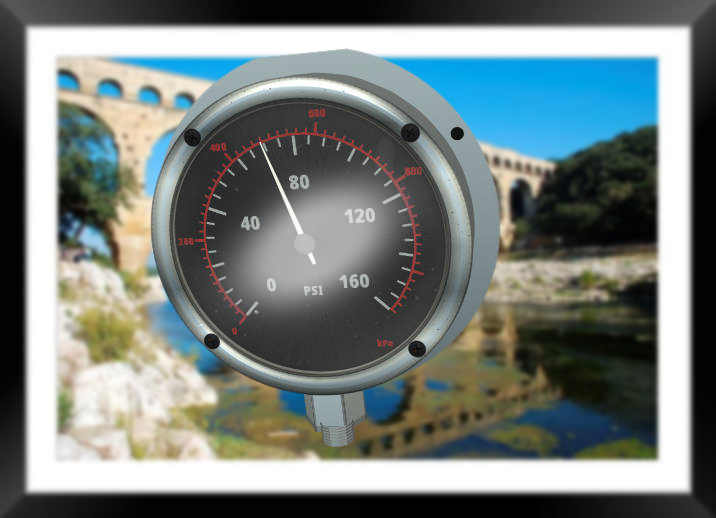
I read 70 psi
